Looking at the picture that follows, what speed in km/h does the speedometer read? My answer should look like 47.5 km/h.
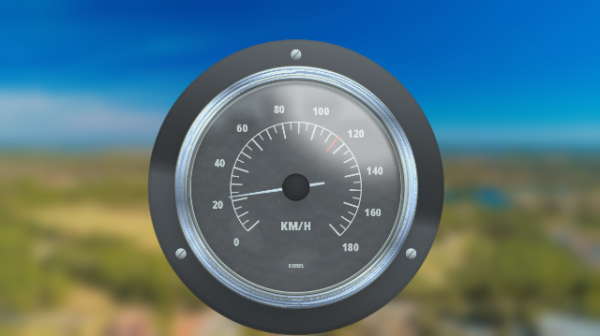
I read 22.5 km/h
